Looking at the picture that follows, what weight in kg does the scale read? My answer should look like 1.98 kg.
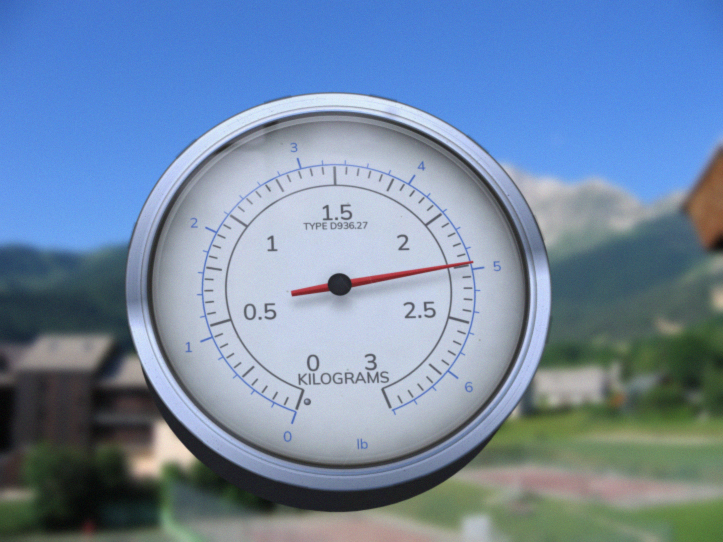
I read 2.25 kg
